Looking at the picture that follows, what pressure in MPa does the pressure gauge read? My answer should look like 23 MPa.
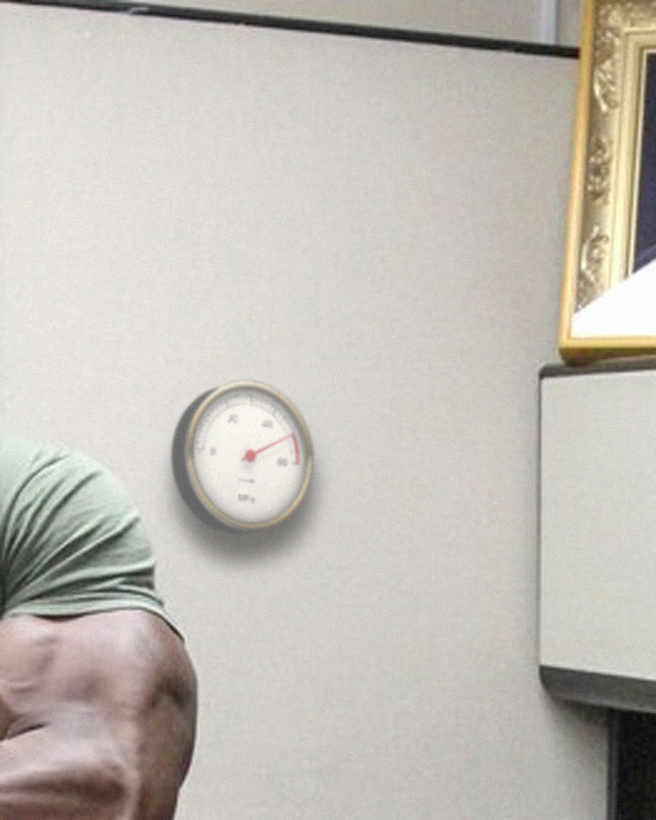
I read 50 MPa
